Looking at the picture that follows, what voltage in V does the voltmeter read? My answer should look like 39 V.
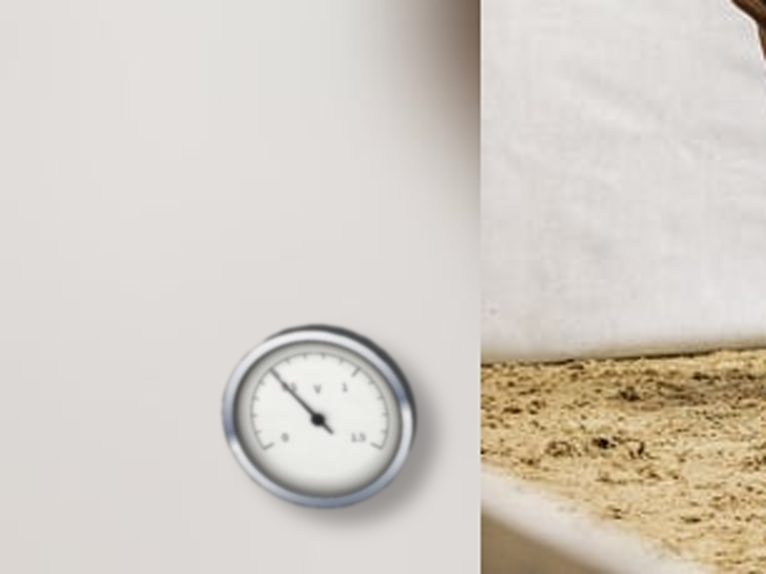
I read 0.5 V
